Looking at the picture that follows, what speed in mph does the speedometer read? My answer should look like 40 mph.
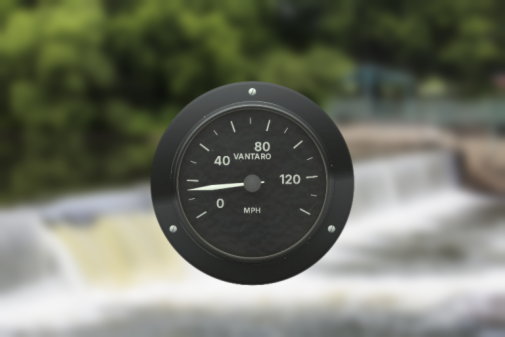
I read 15 mph
